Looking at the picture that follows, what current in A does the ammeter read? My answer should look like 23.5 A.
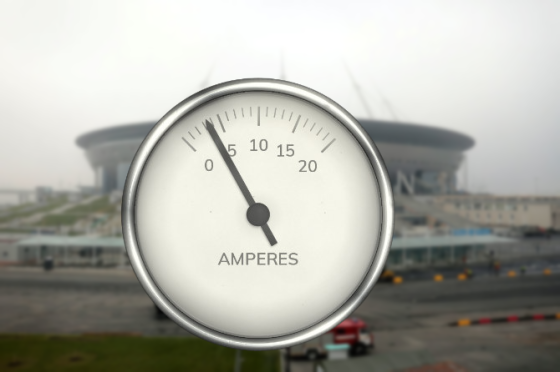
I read 3.5 A
